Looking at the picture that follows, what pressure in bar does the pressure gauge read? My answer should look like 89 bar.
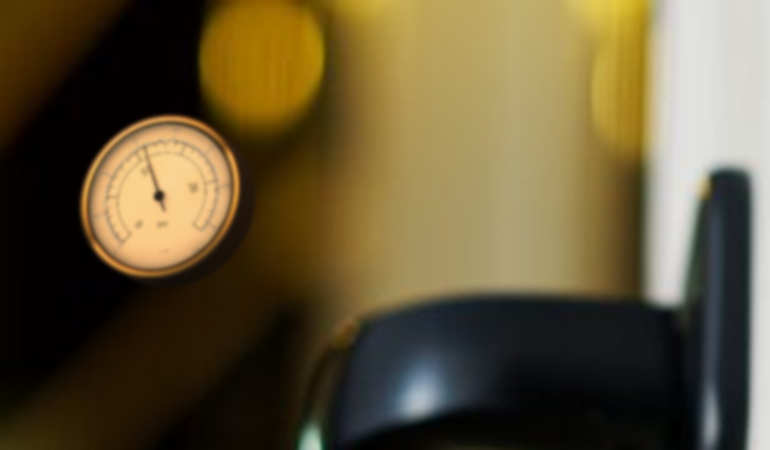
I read 11 bar
